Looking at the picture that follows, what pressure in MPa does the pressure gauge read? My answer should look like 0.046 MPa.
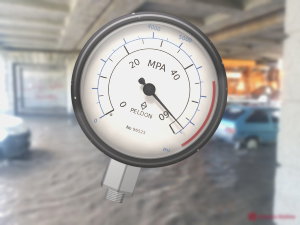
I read 57.5 MPa
